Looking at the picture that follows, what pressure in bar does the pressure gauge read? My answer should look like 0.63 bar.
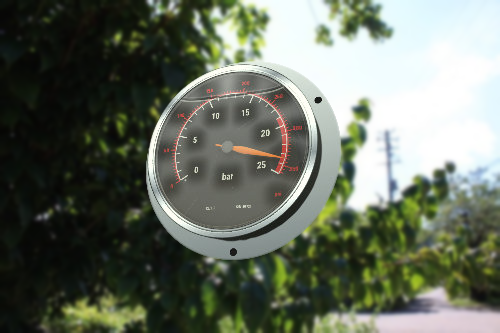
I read 23.5 bar
